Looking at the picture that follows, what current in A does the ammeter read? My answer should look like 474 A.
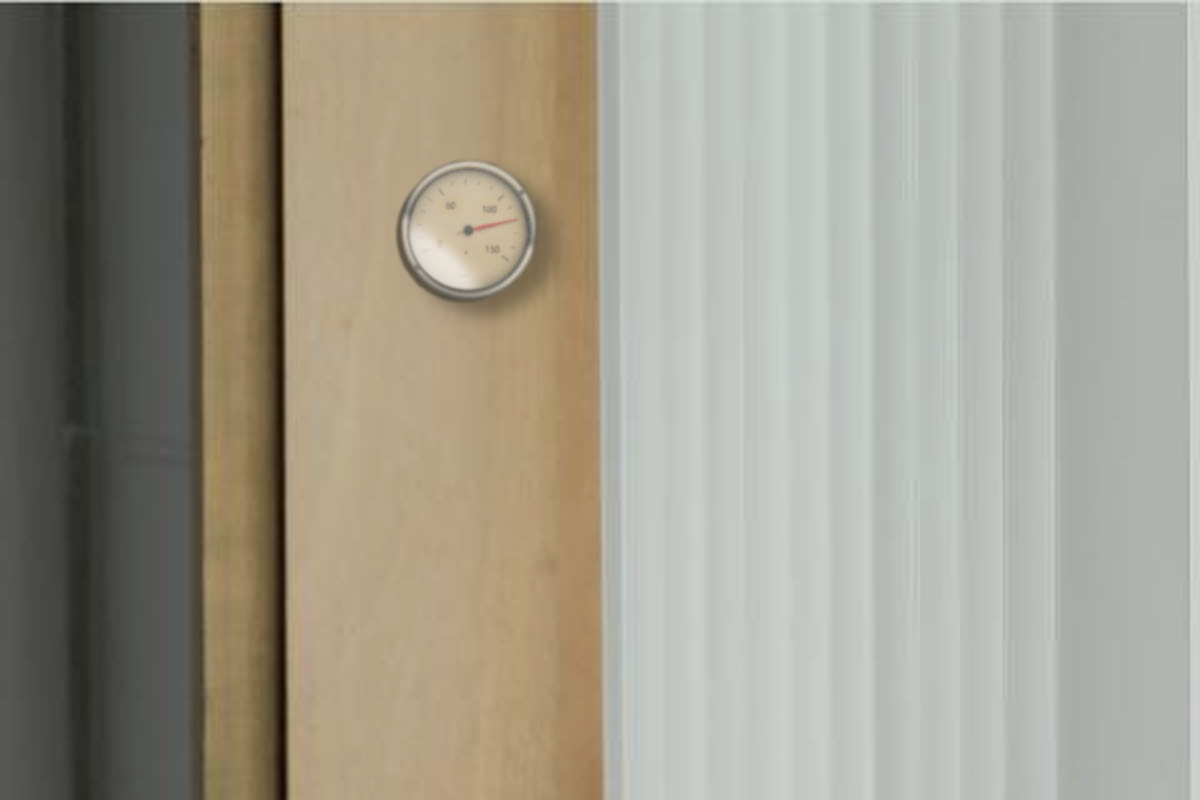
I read 120 A
